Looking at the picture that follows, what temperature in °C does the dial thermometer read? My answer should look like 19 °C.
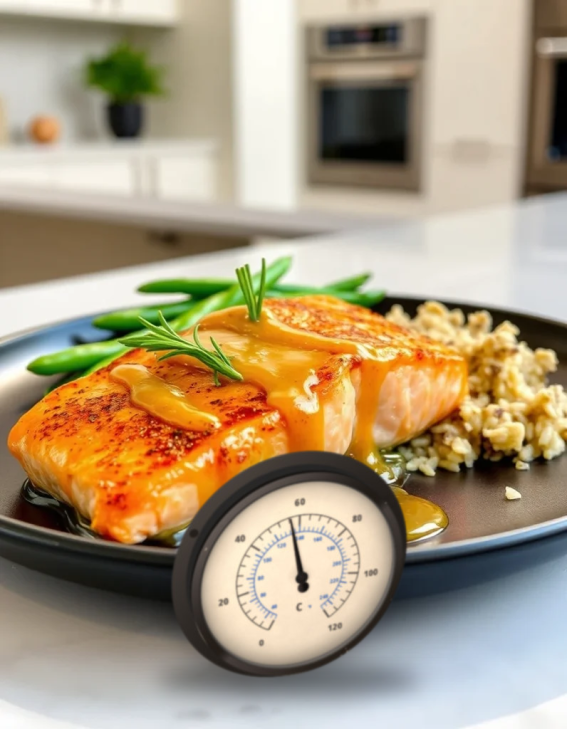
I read 56 °C
